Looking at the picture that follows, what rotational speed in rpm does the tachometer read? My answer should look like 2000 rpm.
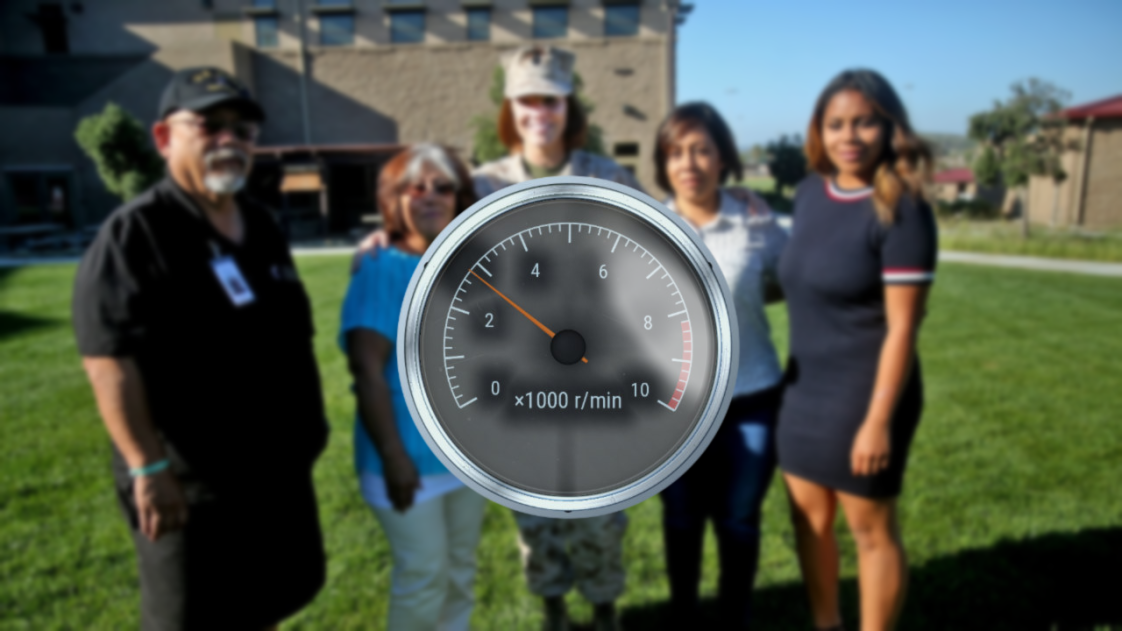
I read 2800 rpm
